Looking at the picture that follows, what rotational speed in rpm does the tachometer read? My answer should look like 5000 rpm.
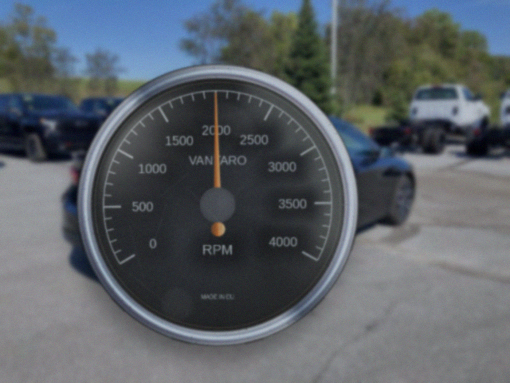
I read 2000 rpm
